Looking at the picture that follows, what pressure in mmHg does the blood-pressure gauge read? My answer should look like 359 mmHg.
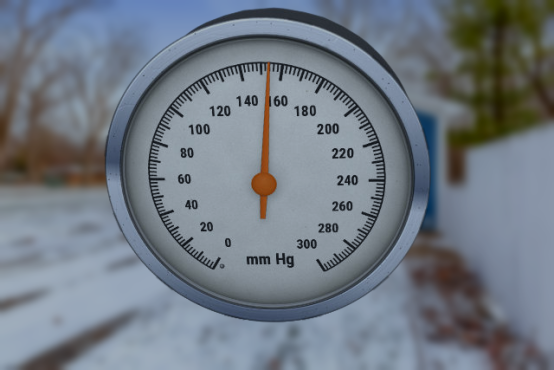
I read 154 mmHg
